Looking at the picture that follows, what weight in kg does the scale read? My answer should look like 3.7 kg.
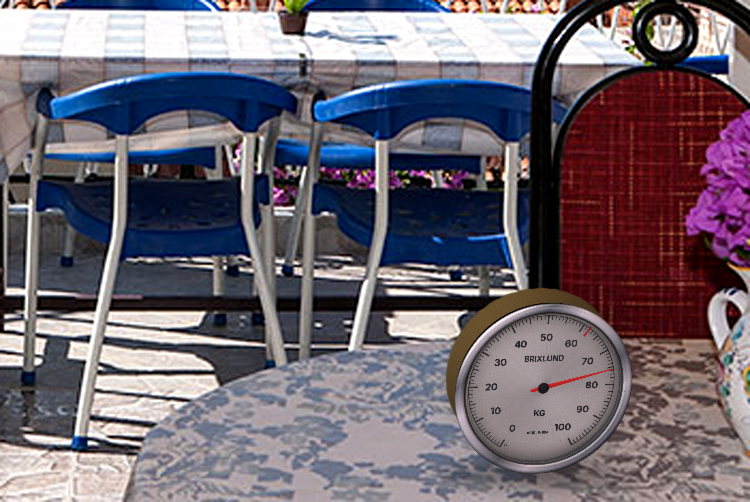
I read 75 kg
